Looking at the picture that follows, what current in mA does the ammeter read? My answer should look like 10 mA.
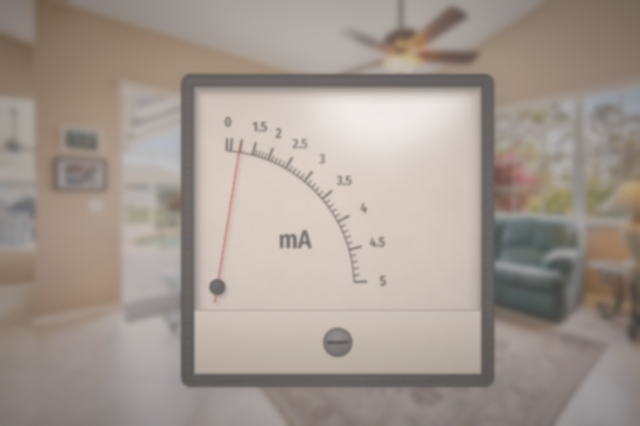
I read 1 mA
